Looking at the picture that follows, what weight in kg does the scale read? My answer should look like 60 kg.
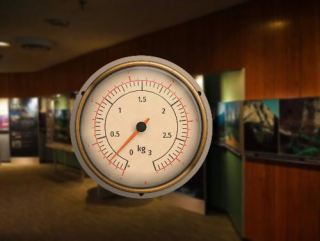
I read 0.2 kg
